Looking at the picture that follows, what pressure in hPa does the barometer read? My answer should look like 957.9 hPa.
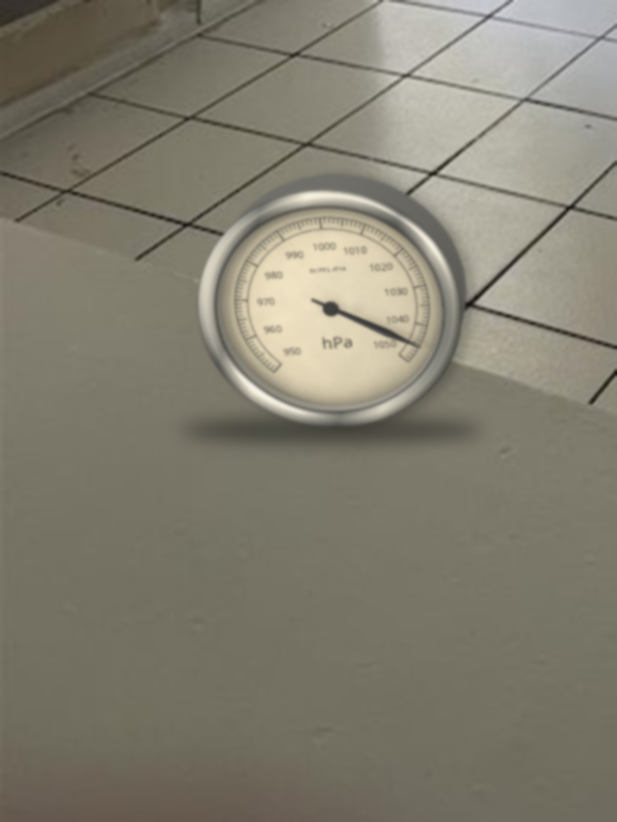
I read 1045 hPa
